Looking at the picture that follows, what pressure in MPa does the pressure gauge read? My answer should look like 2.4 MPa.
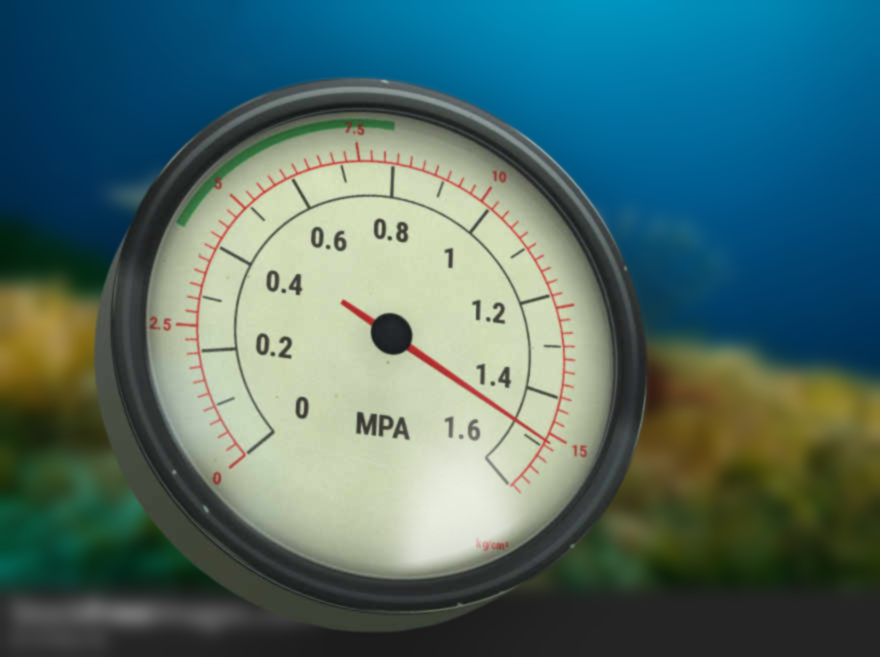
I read 1.5 MPa
